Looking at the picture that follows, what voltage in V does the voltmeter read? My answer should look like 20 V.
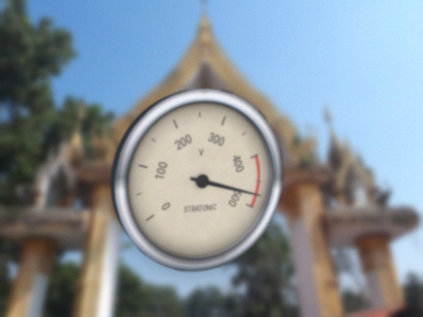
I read 475 V
